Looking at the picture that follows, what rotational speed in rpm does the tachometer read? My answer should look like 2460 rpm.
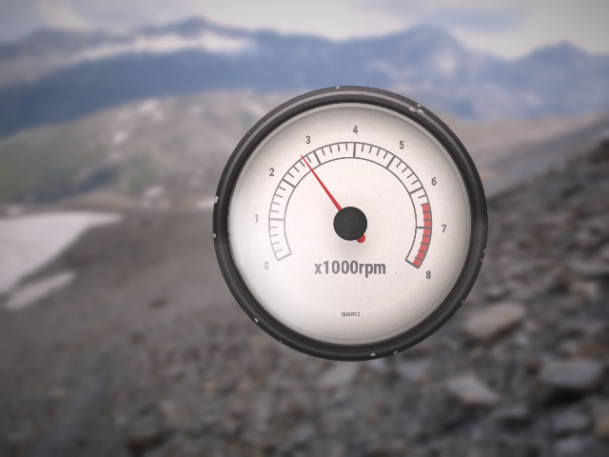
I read 2700 rpm
